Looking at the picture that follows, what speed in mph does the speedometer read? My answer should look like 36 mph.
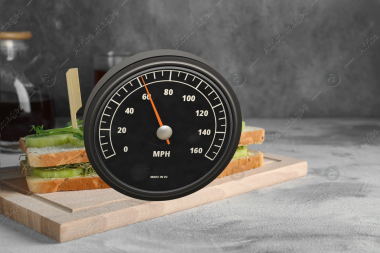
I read 62.5 mph
